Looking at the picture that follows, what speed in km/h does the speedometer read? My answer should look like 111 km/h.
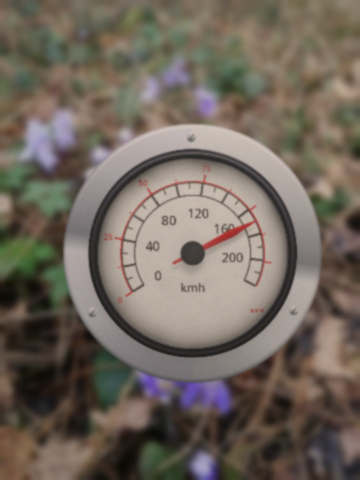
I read 170 km/h
